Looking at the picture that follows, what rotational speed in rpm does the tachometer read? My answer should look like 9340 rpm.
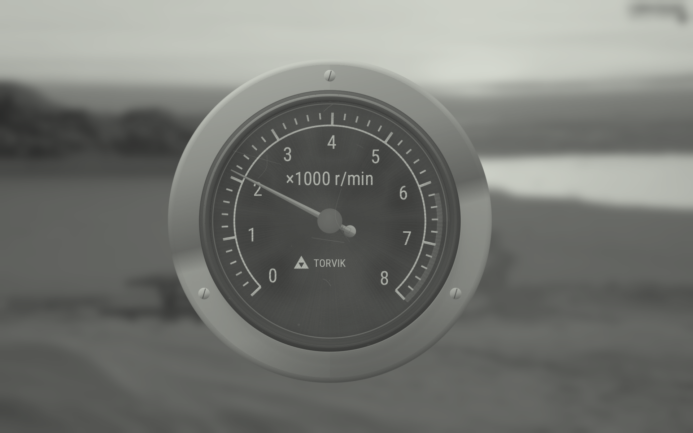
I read 2100 rpm
